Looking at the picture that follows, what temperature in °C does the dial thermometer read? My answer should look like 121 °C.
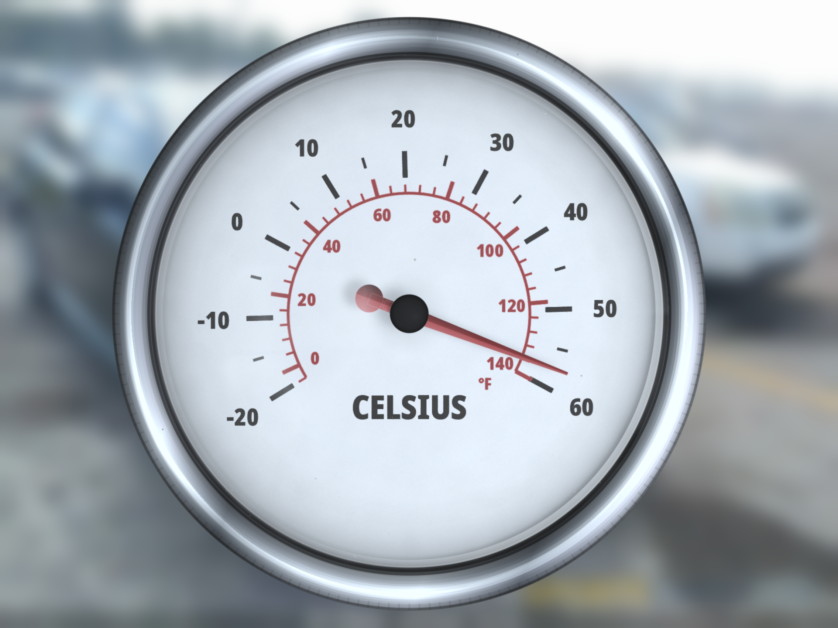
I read 57.5 °C
